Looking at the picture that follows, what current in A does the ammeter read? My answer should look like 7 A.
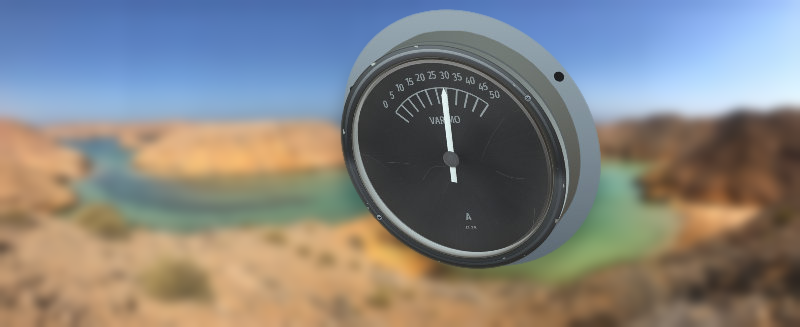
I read 30 A
